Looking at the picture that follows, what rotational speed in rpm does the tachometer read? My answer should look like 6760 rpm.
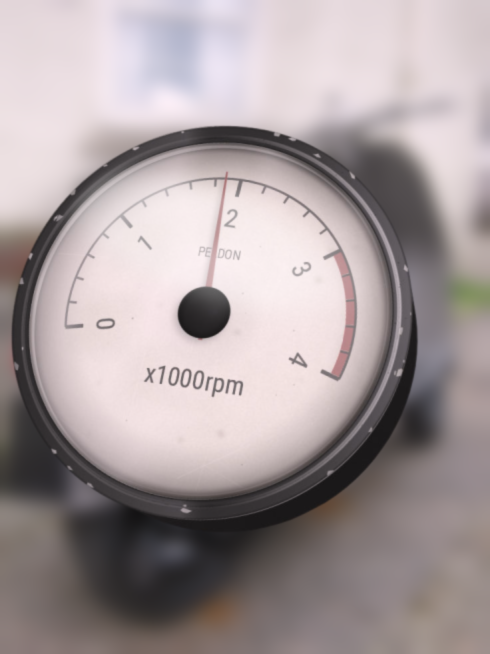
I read 1900 rpm
